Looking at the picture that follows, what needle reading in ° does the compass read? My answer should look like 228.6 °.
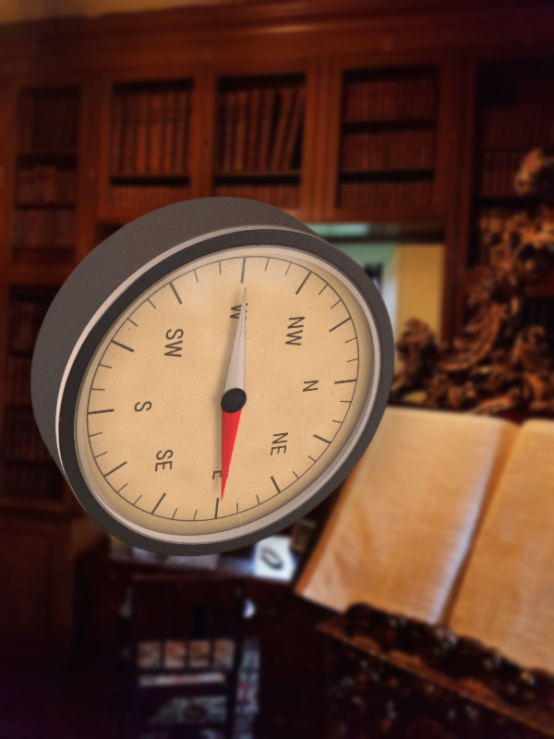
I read 90 °
